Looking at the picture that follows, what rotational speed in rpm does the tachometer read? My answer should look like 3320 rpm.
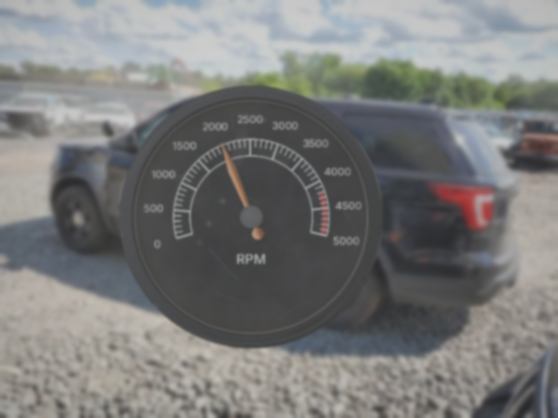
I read 2000 rpm
